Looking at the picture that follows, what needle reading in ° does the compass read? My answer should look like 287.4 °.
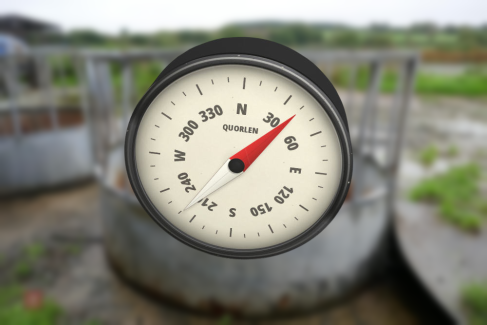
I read 40 °
